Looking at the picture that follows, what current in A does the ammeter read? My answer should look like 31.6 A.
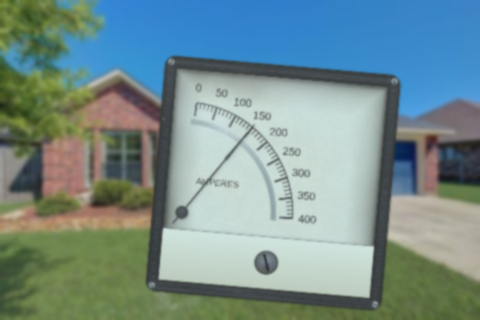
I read 150 A
